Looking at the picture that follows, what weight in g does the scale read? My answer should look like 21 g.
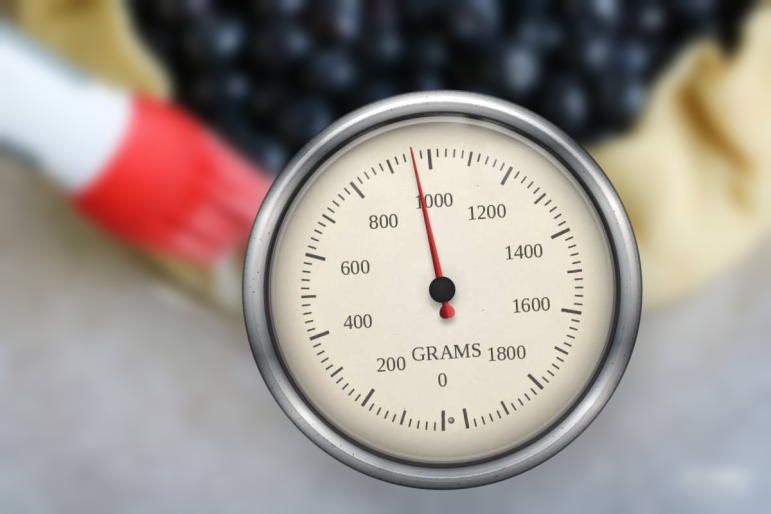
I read 960 g
